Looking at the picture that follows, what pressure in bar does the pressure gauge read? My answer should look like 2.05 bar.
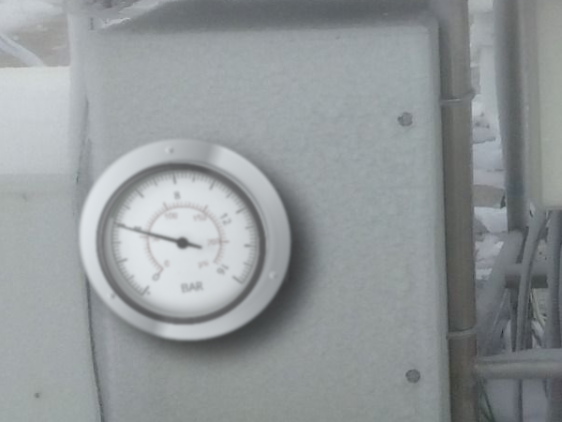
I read 4 bar
